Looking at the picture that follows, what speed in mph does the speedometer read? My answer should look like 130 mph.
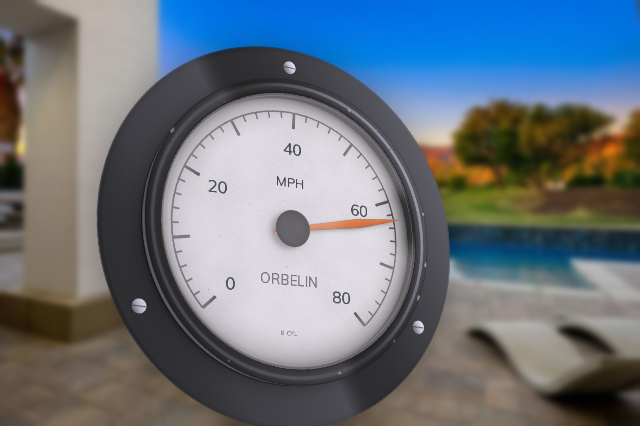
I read 63 mph
